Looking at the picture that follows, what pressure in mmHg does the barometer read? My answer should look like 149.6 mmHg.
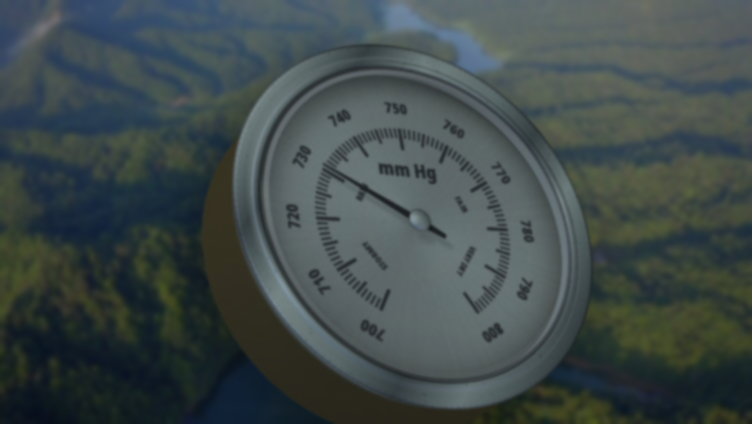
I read 730 mmHg
